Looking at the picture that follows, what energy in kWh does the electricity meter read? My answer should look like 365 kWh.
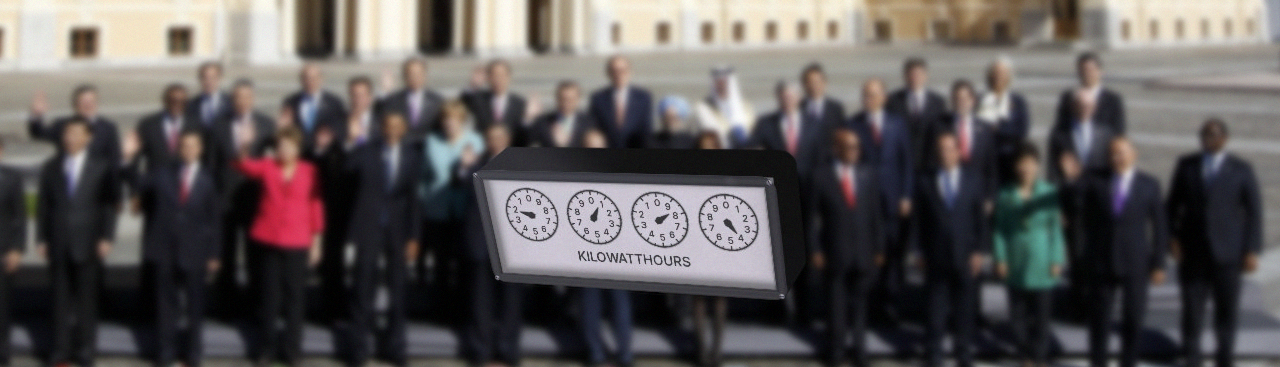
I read 2084 kWh
